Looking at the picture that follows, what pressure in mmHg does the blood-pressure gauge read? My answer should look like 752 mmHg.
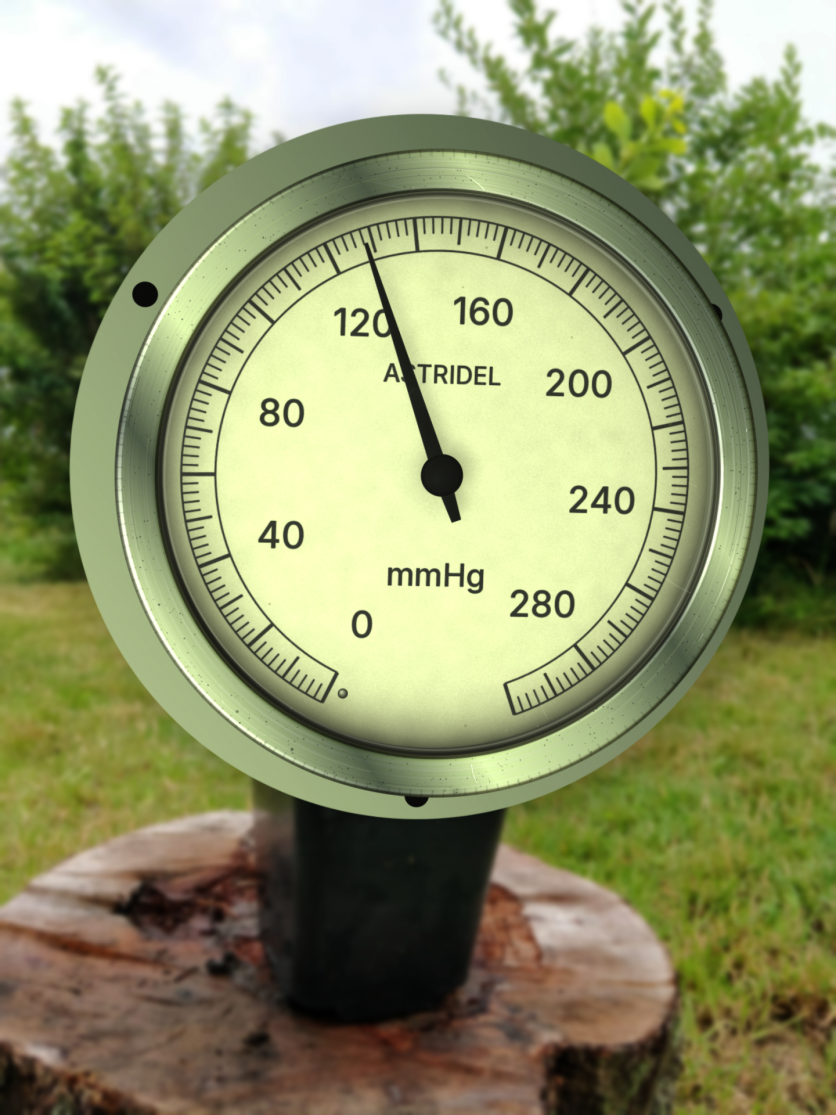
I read 128 mmHg
